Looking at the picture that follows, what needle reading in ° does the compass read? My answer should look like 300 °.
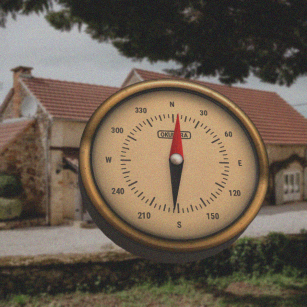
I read 5 °
